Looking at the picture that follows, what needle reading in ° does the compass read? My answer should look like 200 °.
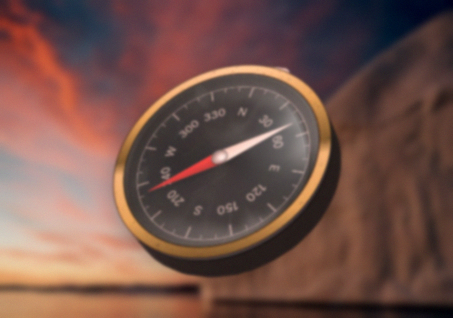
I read 230 °
